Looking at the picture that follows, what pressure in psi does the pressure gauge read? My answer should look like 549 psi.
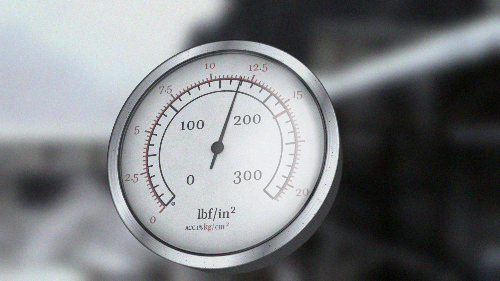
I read 170 psi
